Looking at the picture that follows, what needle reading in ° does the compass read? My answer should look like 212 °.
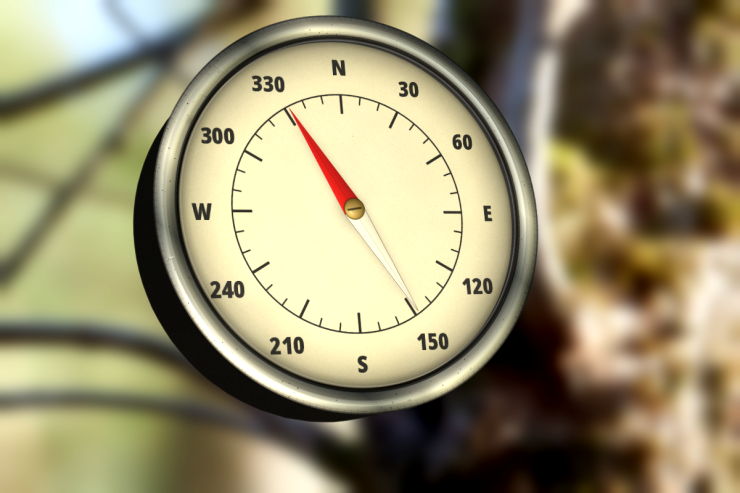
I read 330 °
